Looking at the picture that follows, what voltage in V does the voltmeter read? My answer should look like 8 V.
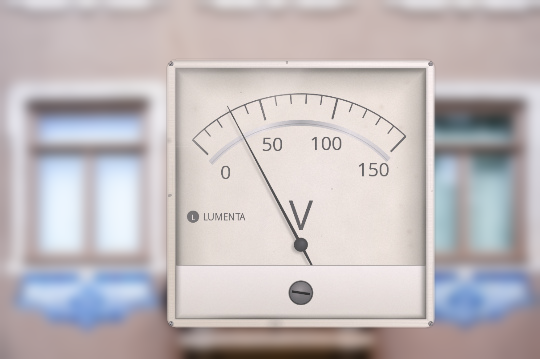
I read 30 V
